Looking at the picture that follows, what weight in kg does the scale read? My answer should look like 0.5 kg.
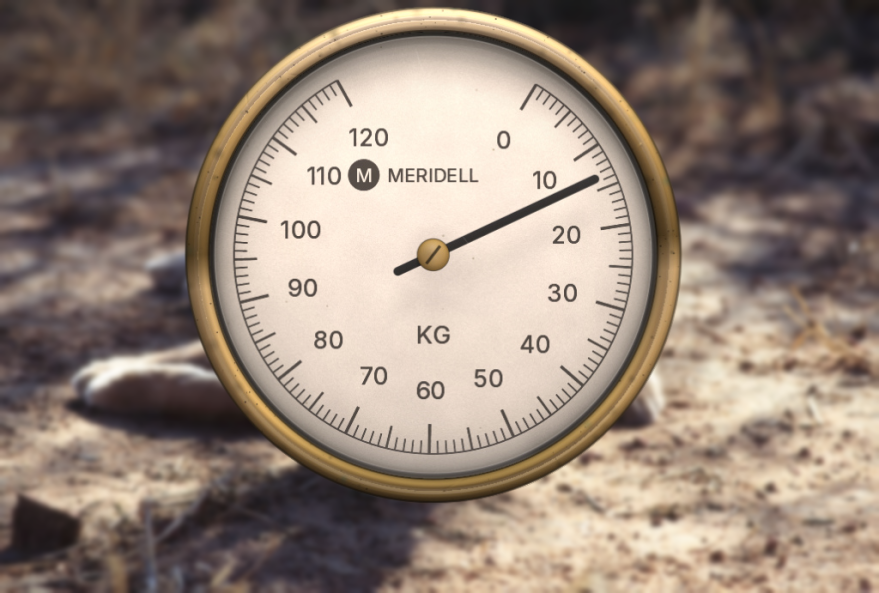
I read 13.5 kg
